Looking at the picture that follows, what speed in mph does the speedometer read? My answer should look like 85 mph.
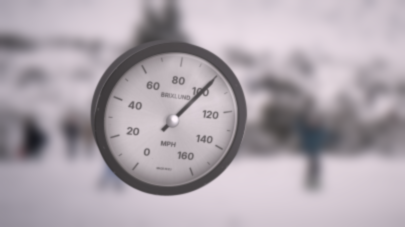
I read 100 mph
